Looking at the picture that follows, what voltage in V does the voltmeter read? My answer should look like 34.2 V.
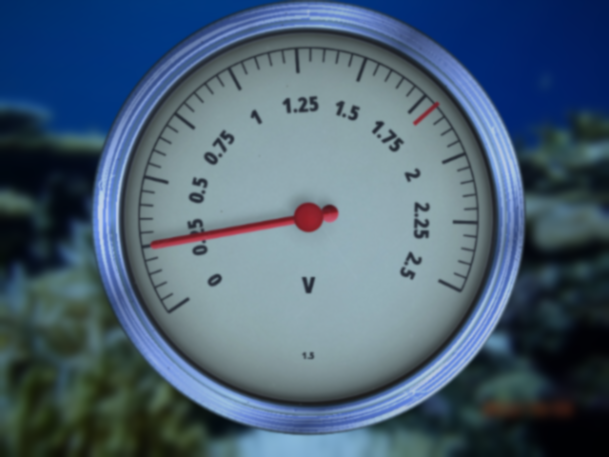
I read 0.25 V
